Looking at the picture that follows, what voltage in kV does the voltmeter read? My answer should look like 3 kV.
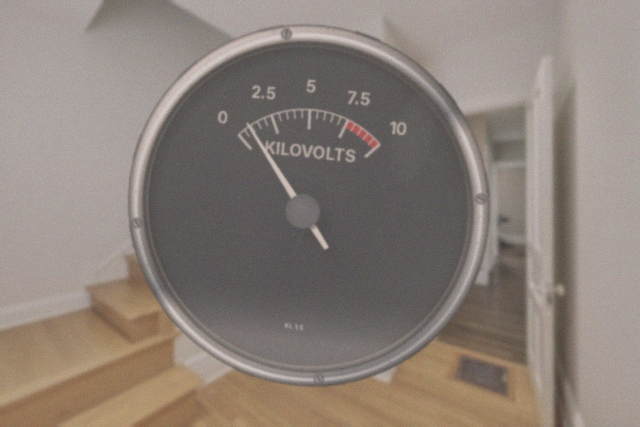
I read 1 kV
